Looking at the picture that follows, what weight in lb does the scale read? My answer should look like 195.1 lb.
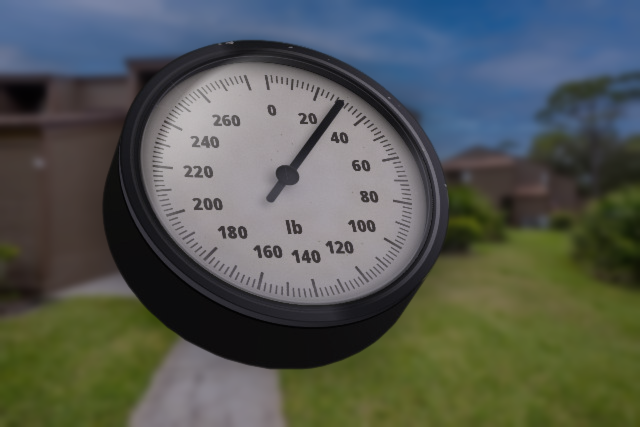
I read 30 lb
